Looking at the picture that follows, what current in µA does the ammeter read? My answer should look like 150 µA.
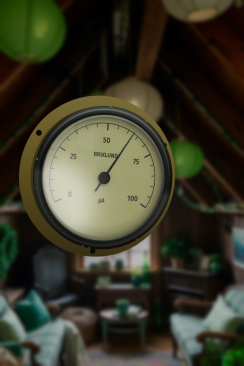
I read 62.5 µA
